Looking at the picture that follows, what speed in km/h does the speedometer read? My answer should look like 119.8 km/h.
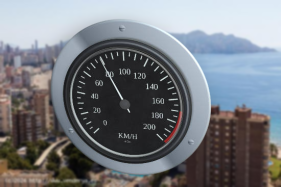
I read 80 km/h
